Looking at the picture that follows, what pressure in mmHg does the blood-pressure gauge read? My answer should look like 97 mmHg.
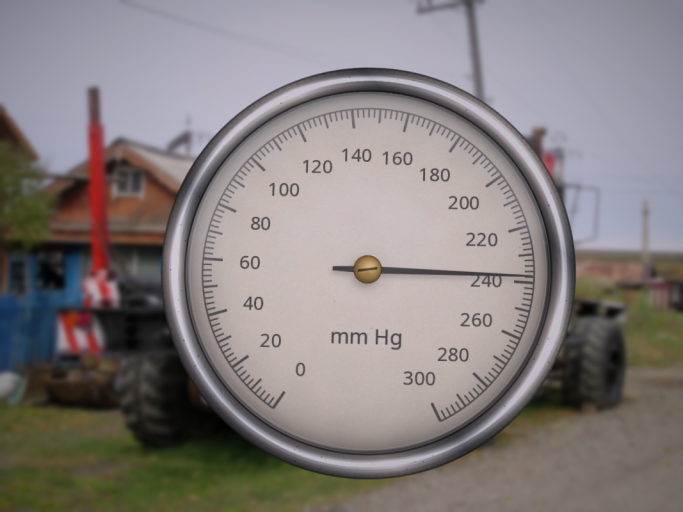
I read 238 mmHg
